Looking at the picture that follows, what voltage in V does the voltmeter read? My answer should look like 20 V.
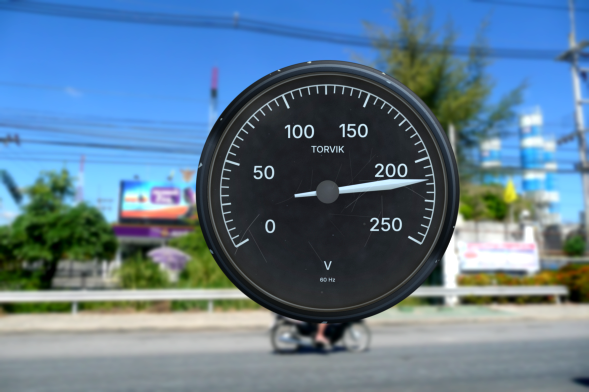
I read 212.5 V
